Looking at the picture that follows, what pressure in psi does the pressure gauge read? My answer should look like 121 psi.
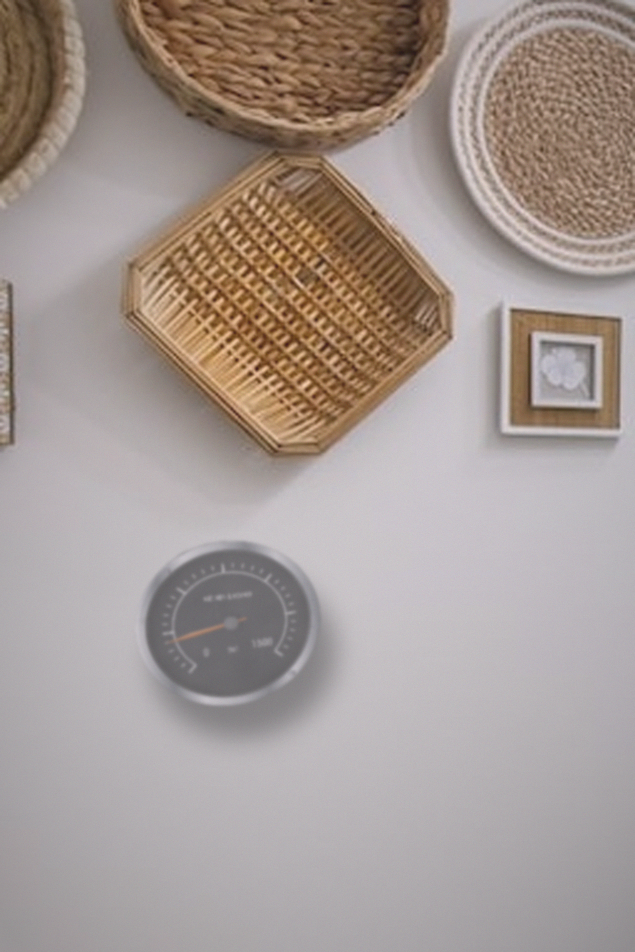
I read 200 psi
